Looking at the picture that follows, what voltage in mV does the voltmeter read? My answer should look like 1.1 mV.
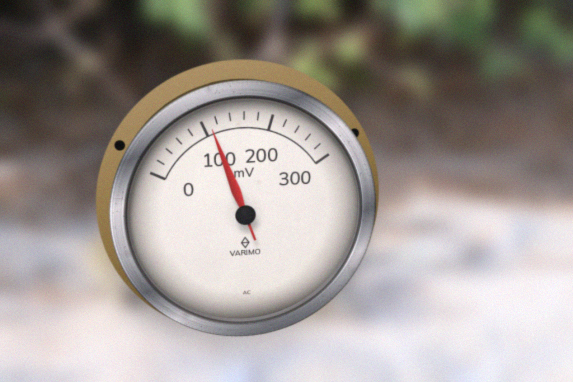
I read 110 mV
